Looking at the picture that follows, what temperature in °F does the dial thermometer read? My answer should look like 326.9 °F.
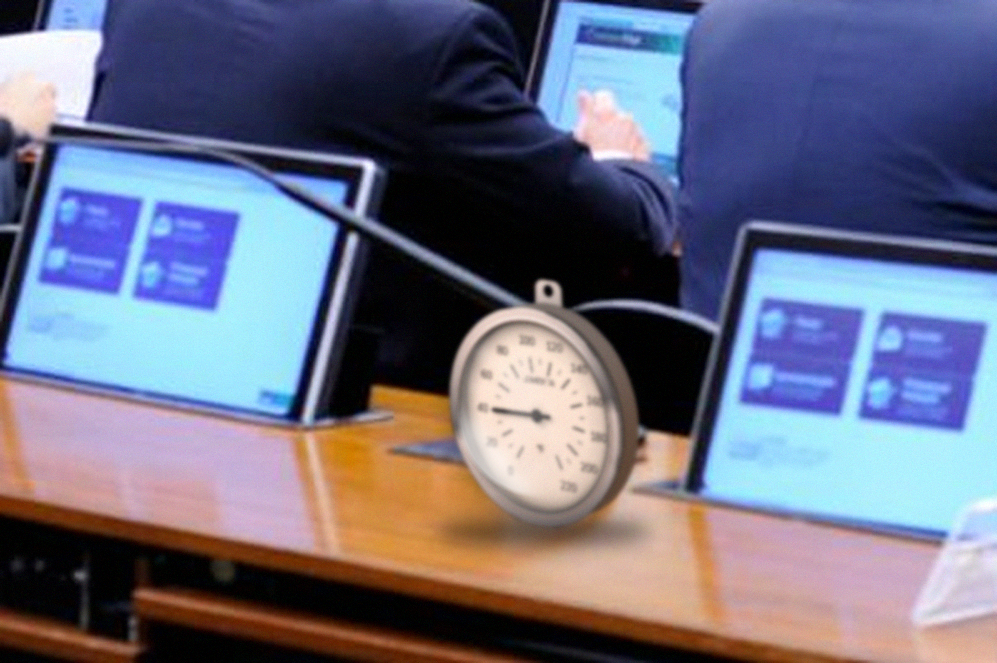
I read 40 °F
